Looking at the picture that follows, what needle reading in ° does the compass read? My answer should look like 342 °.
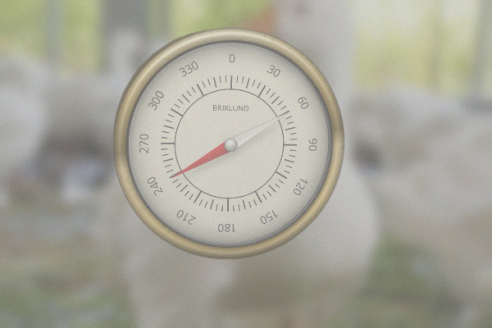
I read 240 °
